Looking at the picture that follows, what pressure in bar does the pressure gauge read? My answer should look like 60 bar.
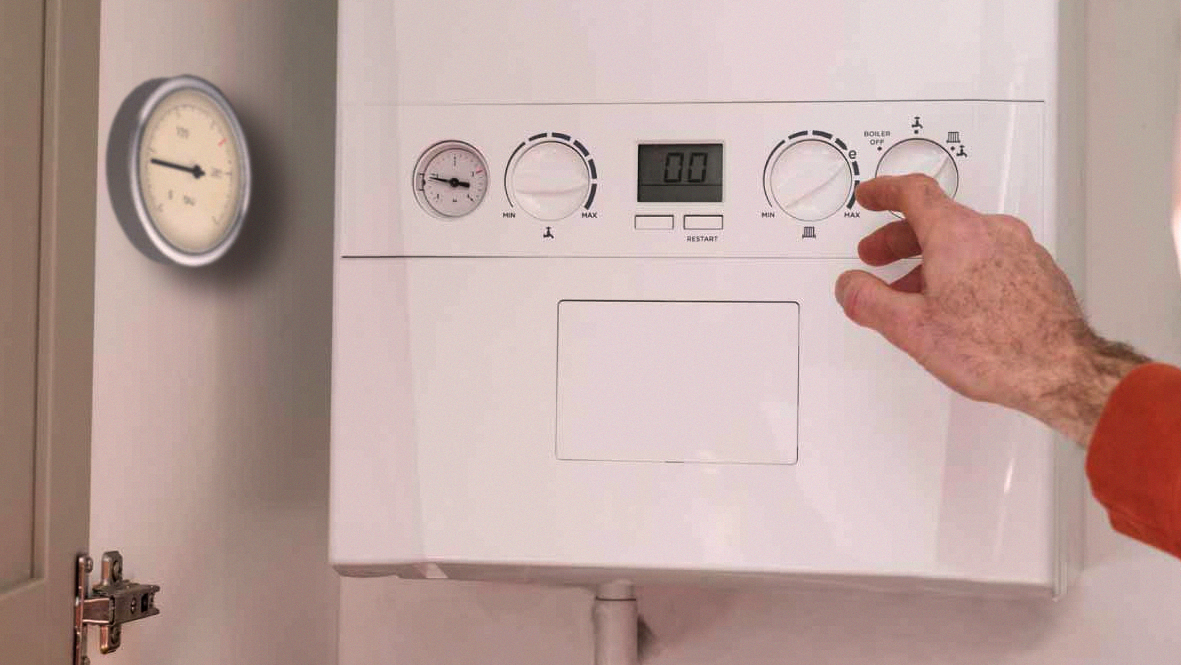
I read 40 bar
